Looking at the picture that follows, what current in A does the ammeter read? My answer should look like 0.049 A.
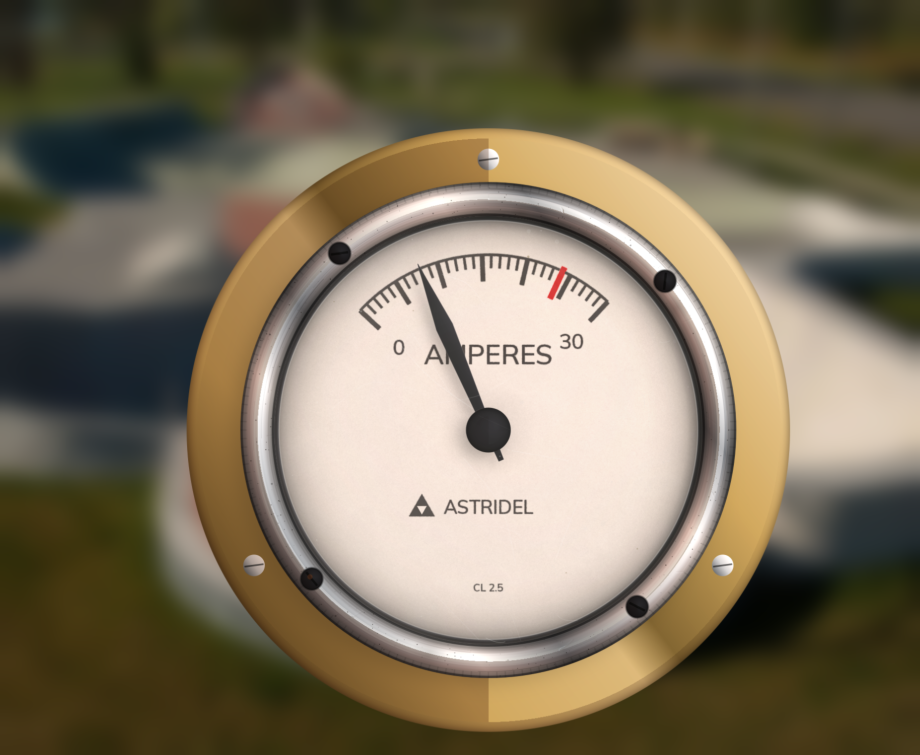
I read 8 A
